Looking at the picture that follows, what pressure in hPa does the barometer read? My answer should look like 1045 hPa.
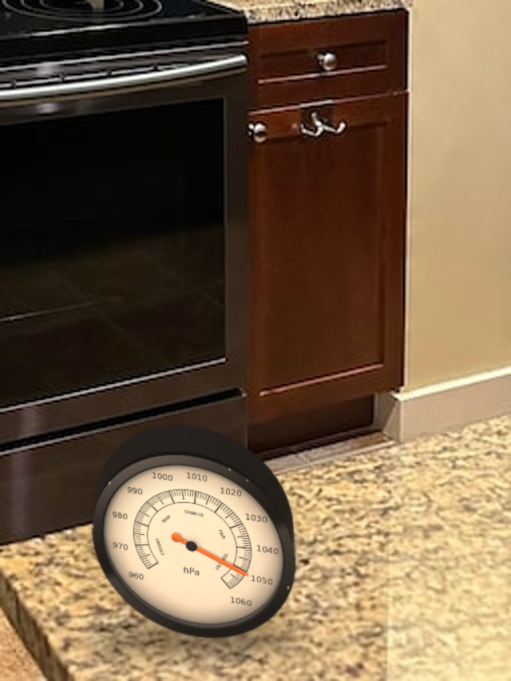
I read 1050 hPa
